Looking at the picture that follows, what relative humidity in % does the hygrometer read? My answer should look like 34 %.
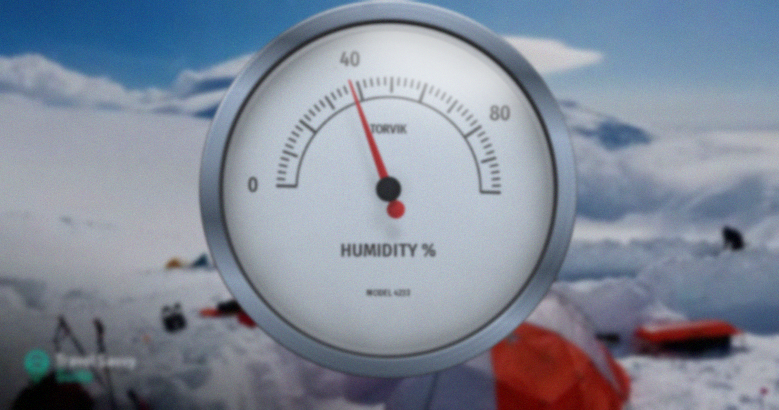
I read 38 %
